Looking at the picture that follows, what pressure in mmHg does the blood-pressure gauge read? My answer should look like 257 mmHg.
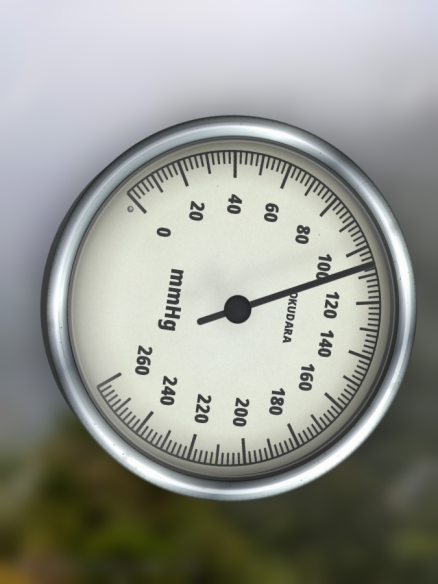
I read 106 mmHg
